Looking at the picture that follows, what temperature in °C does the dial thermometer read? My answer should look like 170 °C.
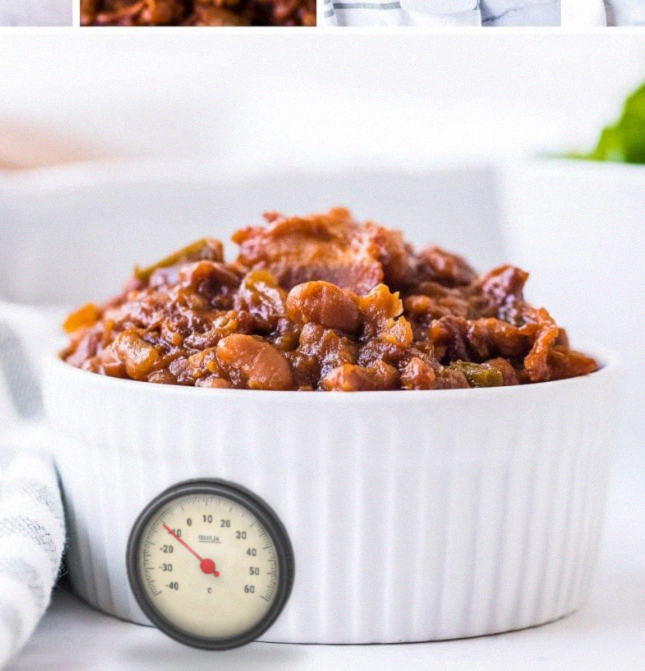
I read -10 °C
